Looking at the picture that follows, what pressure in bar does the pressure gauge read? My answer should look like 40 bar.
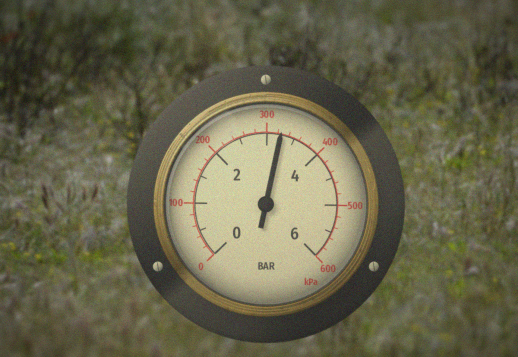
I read 3.25 bar
